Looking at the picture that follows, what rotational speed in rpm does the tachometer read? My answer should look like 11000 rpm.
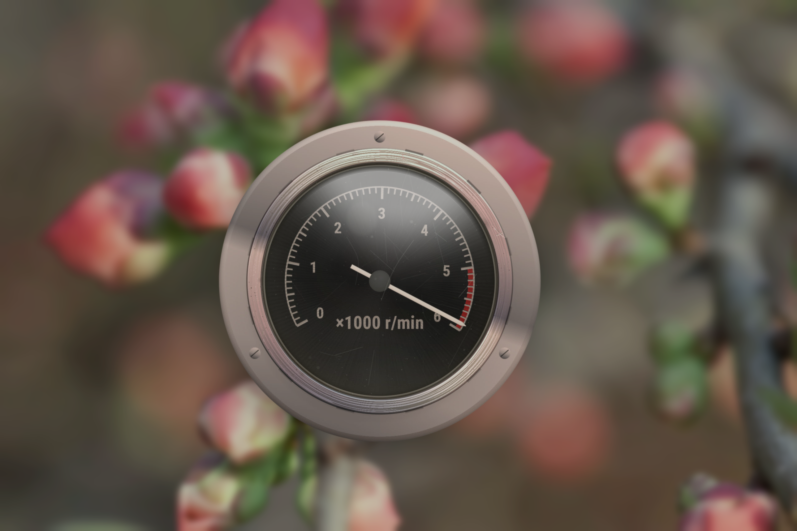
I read 5900 rpm
